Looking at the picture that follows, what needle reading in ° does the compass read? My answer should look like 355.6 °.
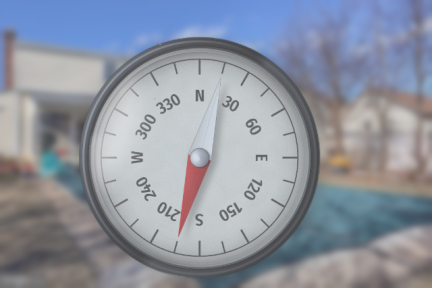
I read 195 °
